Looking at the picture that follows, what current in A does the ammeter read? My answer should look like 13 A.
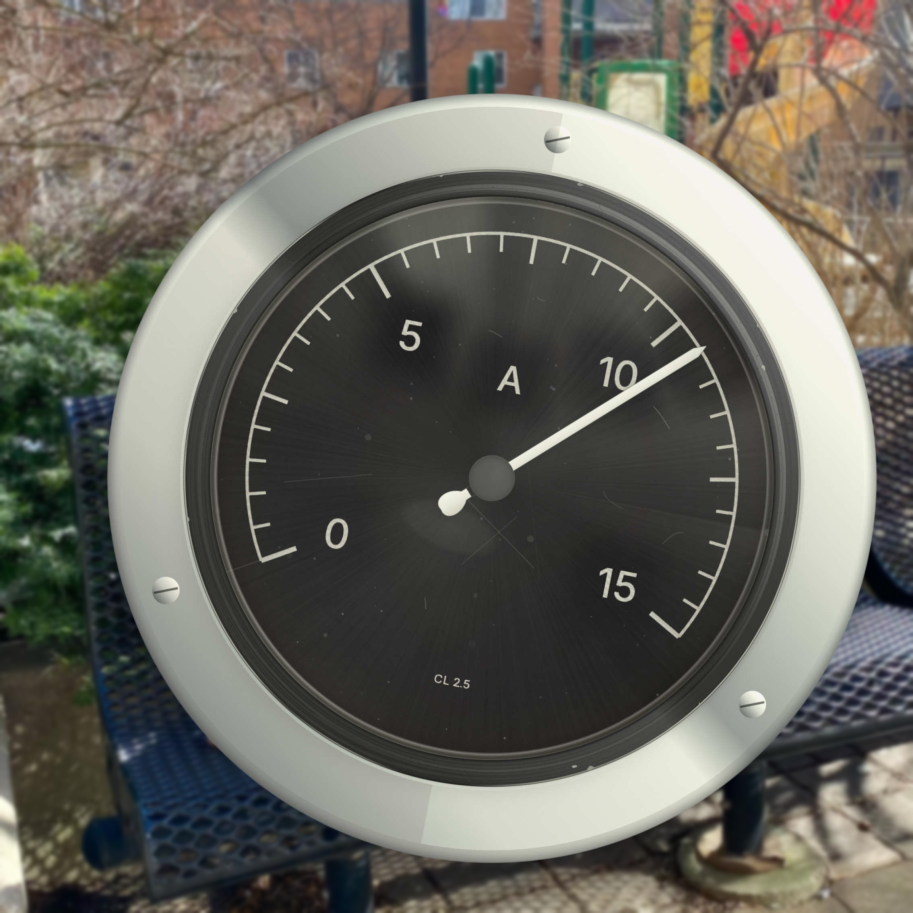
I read 10.5 A
